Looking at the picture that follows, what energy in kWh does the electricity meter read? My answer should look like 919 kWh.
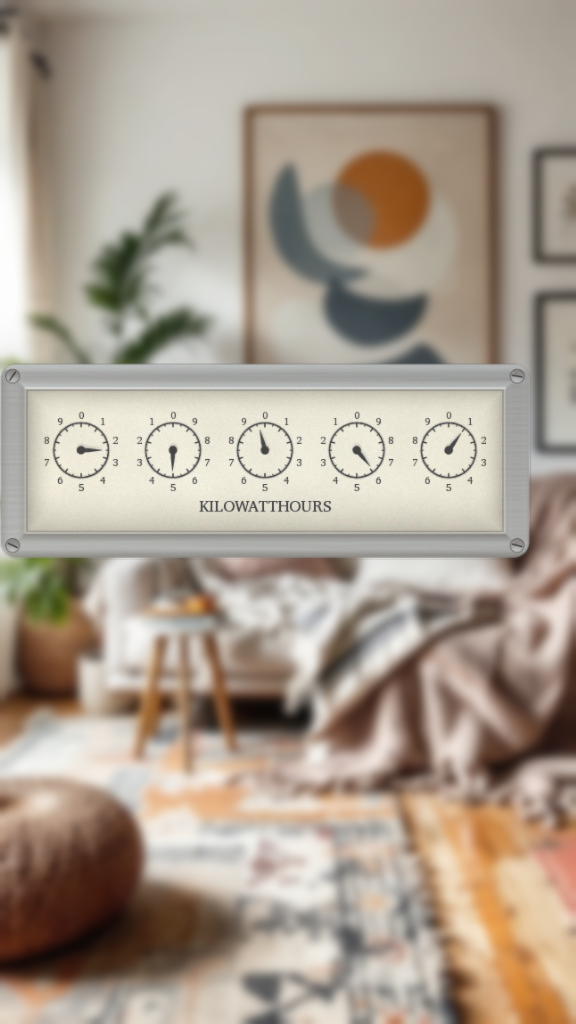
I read 24961 kWh
